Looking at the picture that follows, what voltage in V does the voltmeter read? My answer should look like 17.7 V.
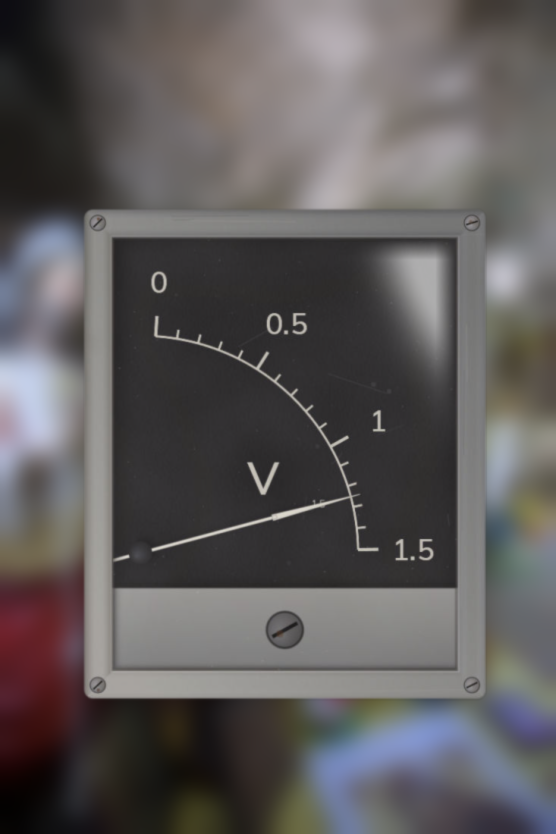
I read 1.25 V
